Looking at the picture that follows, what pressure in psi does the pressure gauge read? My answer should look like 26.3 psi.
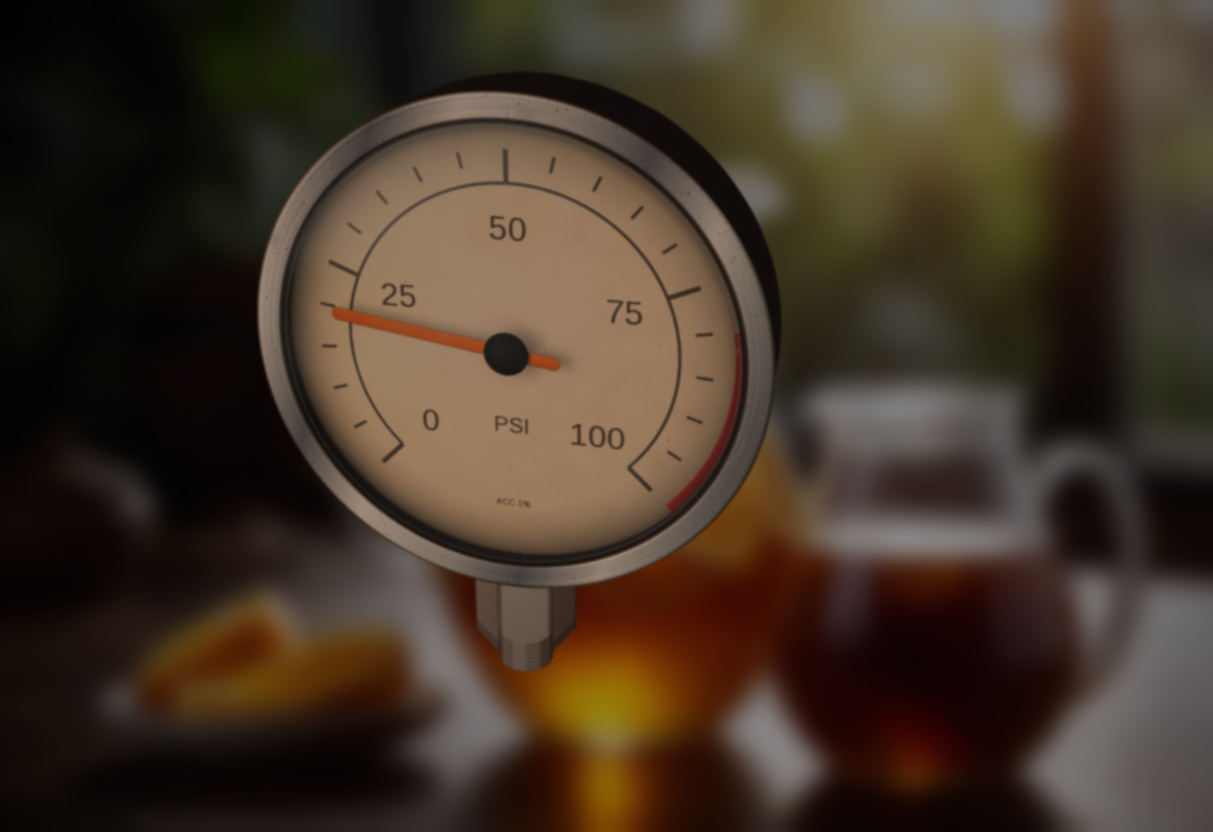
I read 20 psi
